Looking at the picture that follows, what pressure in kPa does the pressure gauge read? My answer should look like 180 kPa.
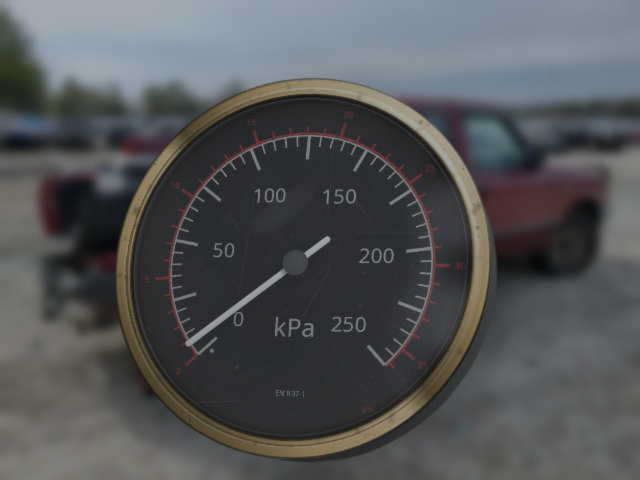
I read 5 kPa
